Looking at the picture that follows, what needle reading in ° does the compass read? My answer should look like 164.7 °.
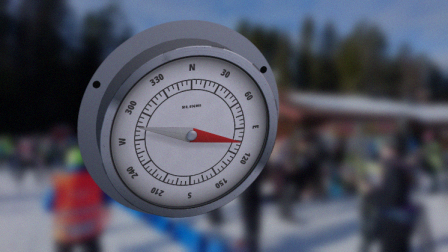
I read 105 °
